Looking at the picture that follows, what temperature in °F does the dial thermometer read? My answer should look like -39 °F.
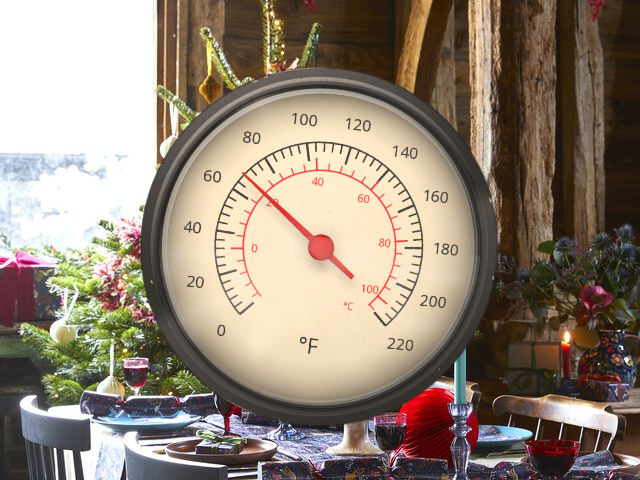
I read 68 °F
